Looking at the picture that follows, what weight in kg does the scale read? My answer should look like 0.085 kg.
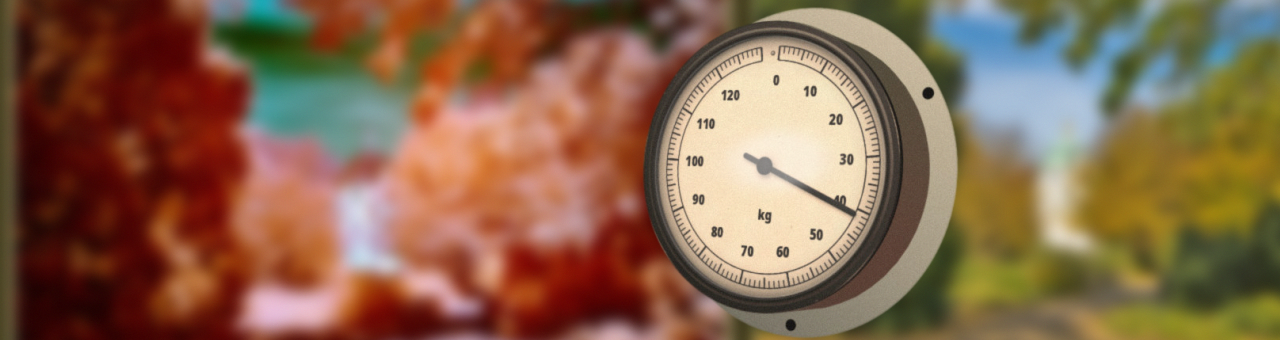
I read 41 kg
